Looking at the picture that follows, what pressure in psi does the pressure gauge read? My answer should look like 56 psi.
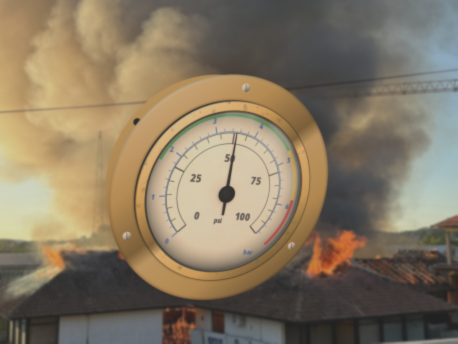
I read 50 psi
